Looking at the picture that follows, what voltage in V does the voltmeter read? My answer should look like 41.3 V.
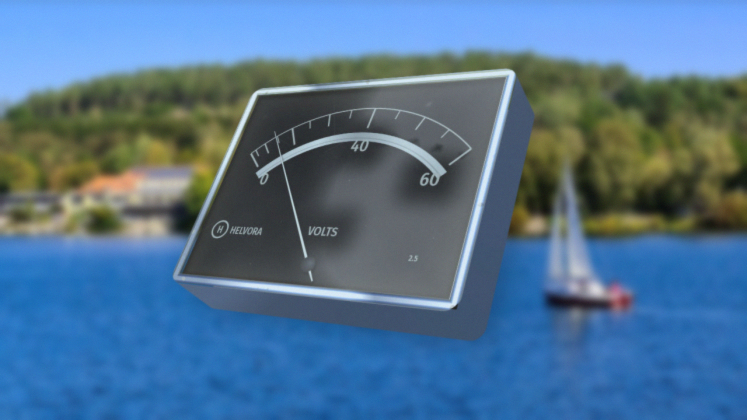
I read 15 V
